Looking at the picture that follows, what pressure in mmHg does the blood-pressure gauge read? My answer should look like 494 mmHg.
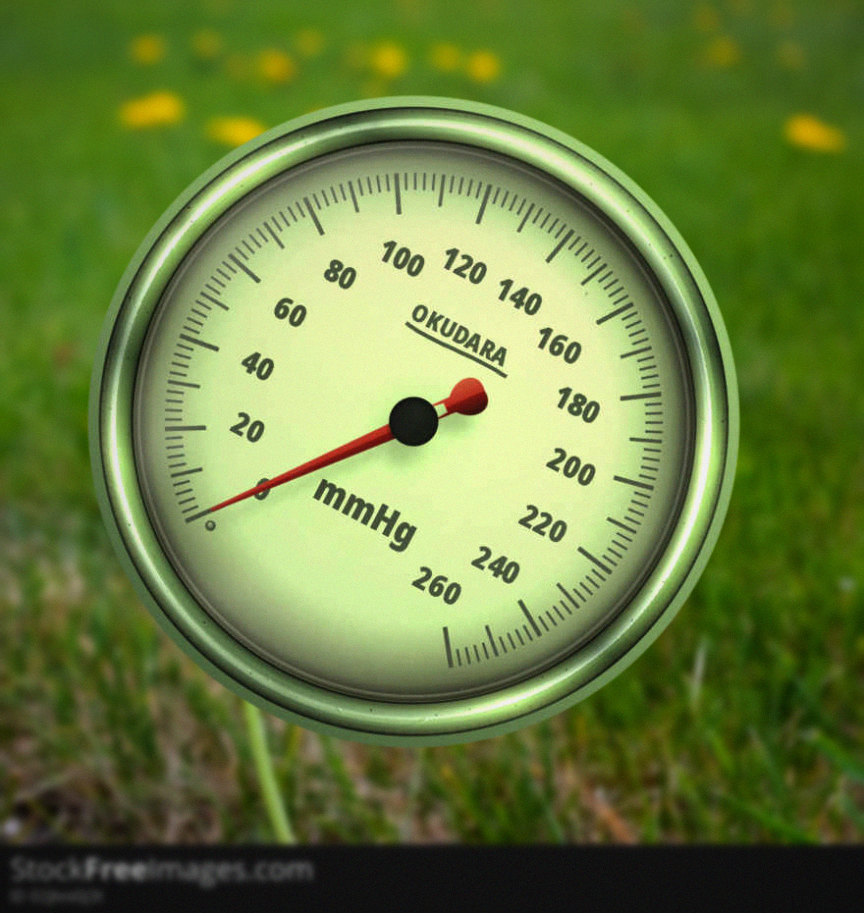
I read 0 mmHg
